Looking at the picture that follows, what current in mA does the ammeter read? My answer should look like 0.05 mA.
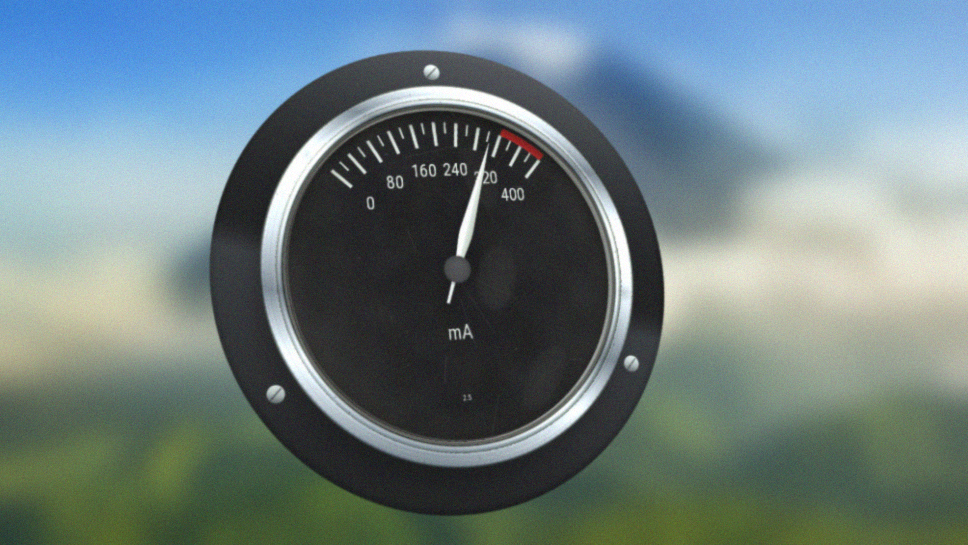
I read 300 mA
